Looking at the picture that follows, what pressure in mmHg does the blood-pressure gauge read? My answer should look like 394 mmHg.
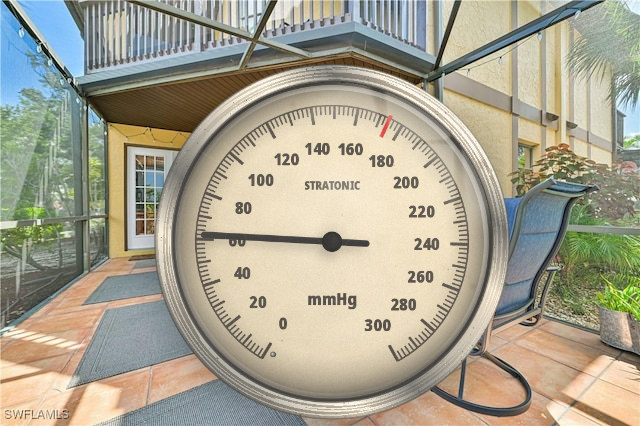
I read 62 mmHg
